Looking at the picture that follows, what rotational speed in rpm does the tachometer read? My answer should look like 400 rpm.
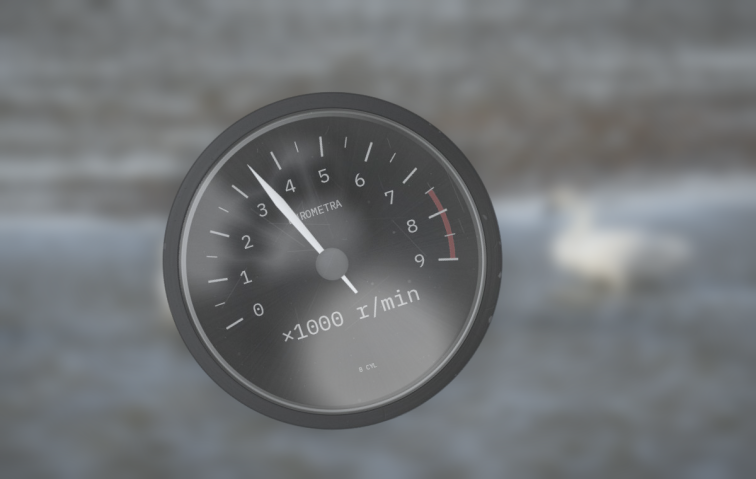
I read 3500 rpm
